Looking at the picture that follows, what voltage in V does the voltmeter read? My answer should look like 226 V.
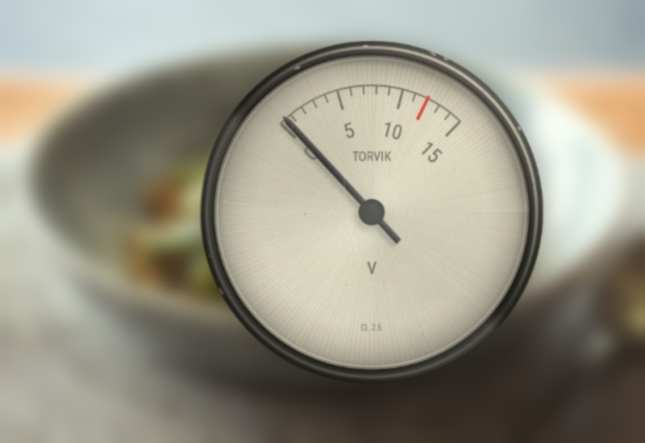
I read 0.5 V
